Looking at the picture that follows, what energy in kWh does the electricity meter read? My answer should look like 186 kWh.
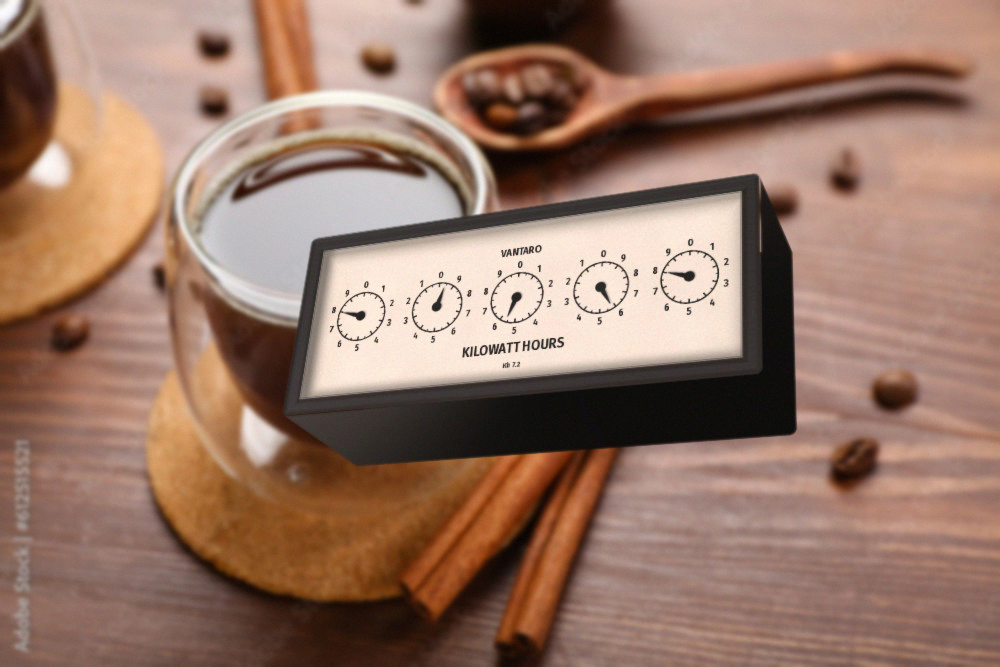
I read 79558 kWh
